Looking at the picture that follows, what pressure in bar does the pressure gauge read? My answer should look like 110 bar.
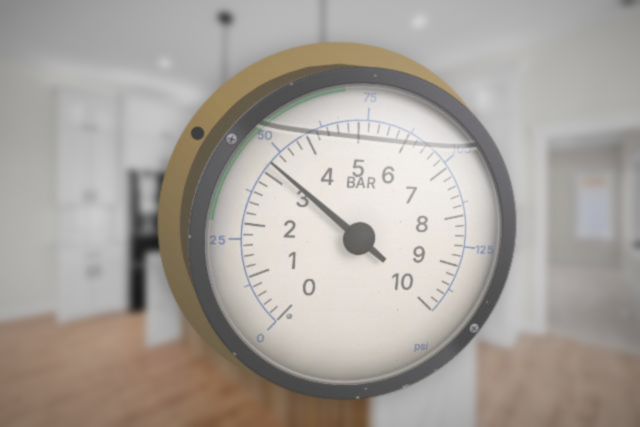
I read 3.2 bar
